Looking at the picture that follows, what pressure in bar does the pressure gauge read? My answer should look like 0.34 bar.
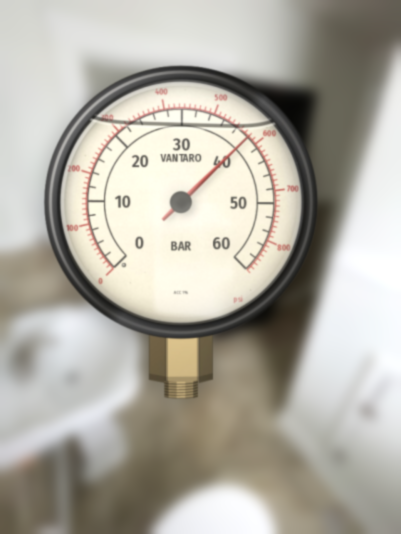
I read 40 bar
